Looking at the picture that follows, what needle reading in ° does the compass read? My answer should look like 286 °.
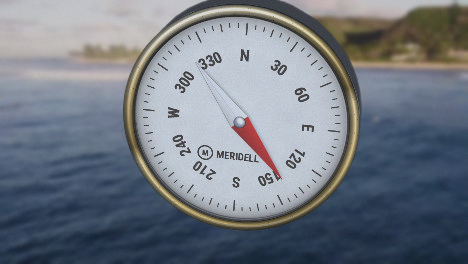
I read 140 °
